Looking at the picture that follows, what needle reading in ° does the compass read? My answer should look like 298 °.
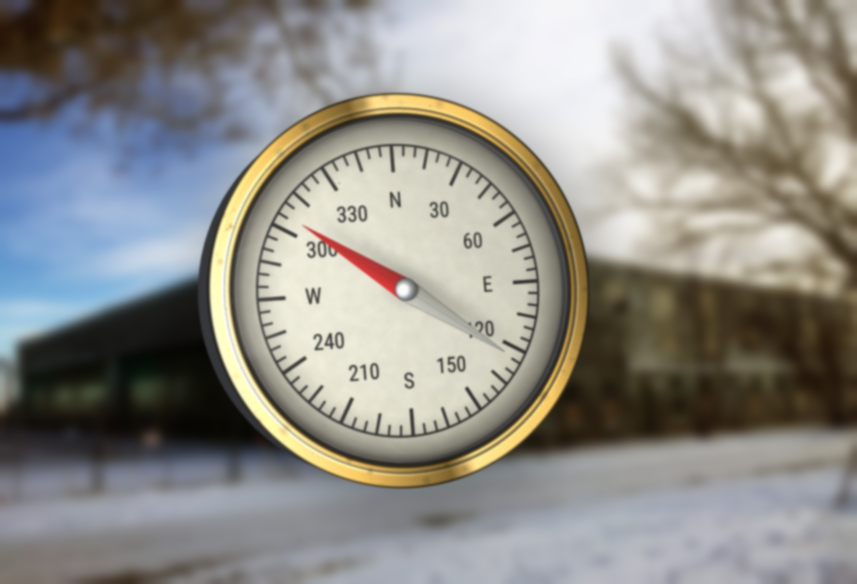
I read 305 °
